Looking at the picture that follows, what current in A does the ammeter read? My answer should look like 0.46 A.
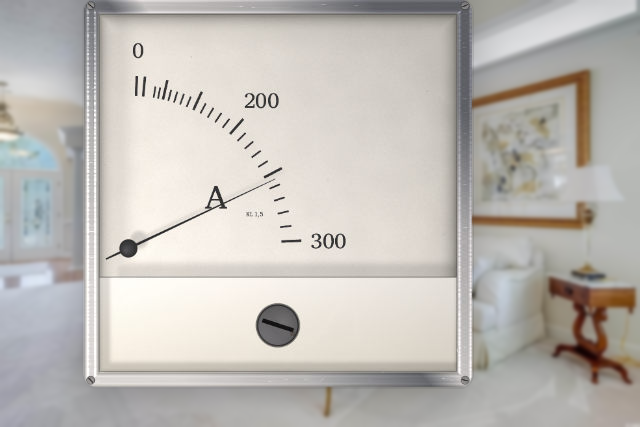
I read 255 A
